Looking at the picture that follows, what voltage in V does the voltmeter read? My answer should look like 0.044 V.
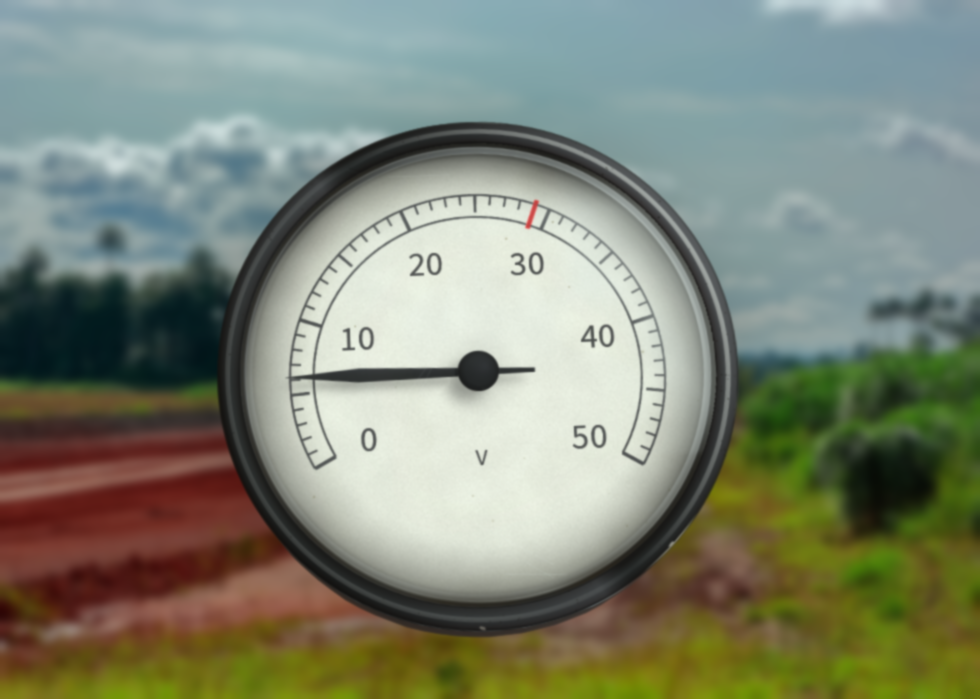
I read 6 V
